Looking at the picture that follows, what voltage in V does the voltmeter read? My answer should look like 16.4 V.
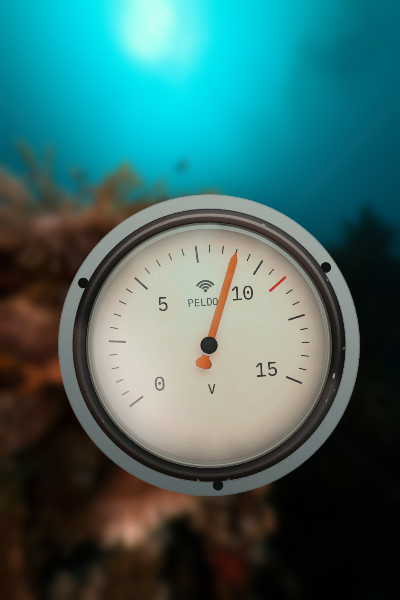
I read 9 V
